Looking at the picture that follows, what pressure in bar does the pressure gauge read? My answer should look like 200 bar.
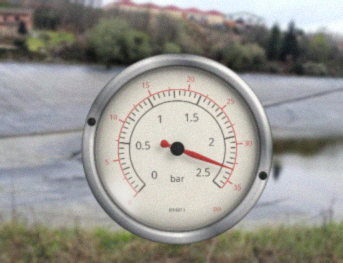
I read 2.3 bar
